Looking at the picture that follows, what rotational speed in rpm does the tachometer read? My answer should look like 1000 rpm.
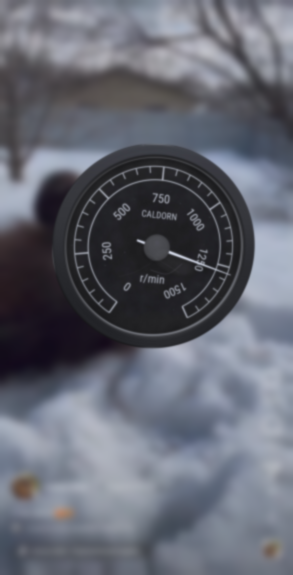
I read 1275 rpm
